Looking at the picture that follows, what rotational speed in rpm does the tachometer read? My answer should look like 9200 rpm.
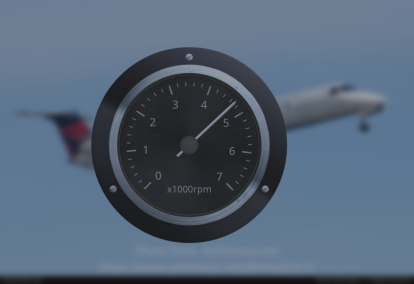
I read 4700 rpm
